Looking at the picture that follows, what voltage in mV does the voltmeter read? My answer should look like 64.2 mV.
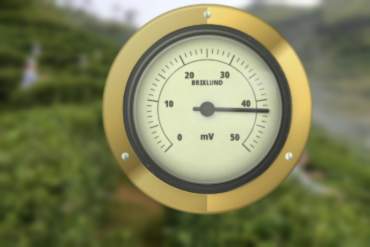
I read 42 mV
